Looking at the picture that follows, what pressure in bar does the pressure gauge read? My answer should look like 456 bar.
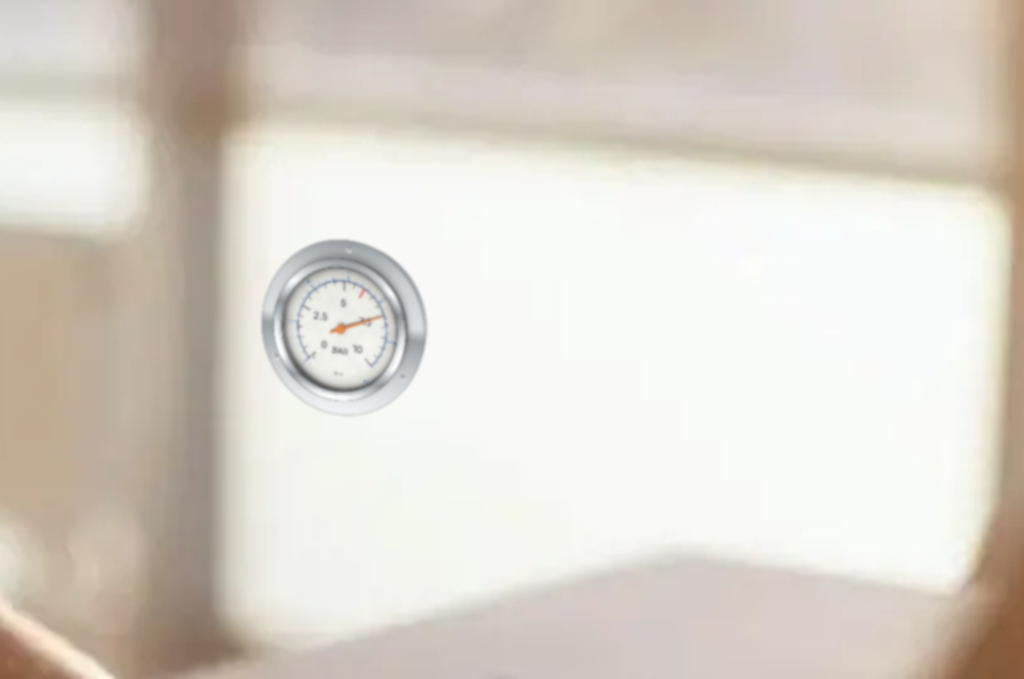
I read 7.5 bar
